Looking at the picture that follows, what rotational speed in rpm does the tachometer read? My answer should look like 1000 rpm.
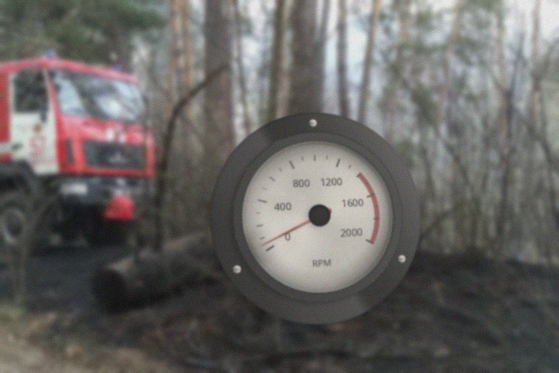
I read 50 rpm
